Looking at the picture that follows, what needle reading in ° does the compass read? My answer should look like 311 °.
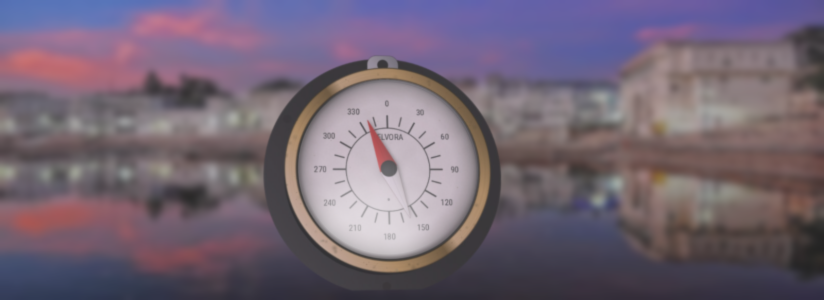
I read 337.5 °
